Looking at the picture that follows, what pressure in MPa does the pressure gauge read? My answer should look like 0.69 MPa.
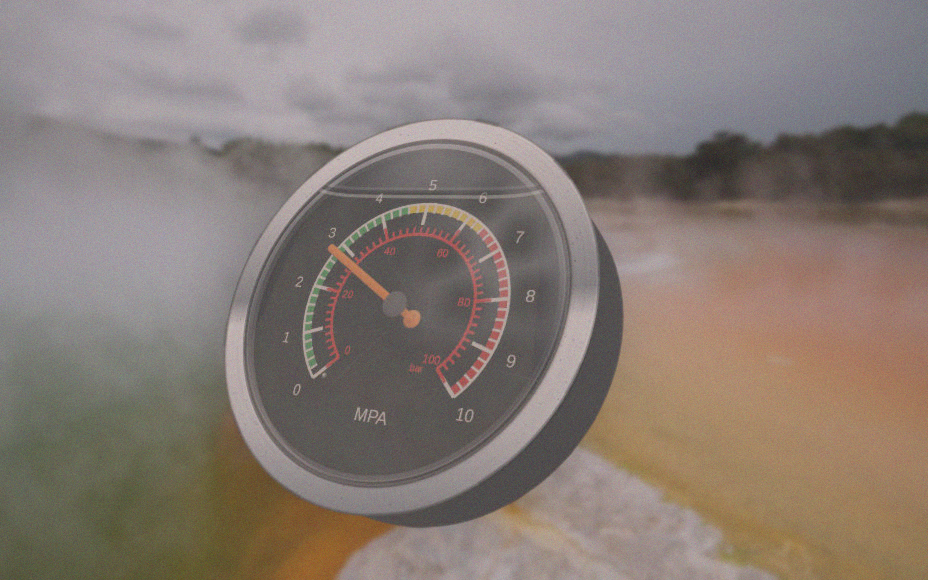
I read 2.8 MPa
